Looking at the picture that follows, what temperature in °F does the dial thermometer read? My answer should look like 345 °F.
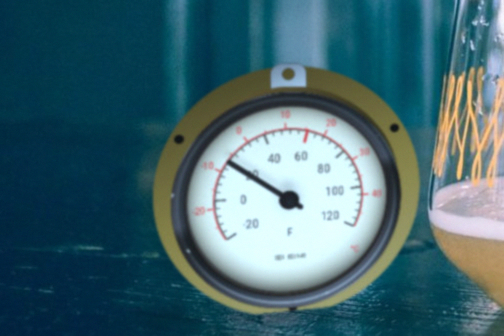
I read 20 °F
